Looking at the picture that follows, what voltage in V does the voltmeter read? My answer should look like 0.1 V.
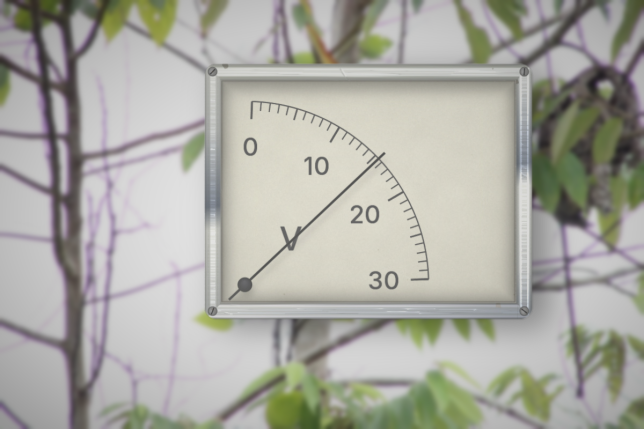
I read 15.5 V
